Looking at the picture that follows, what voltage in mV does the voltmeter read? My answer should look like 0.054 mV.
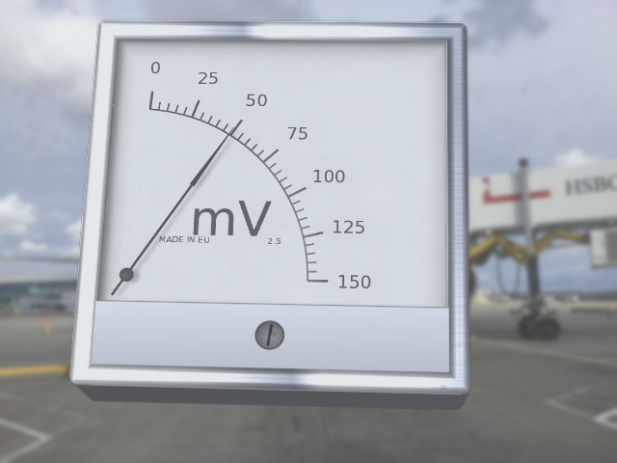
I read 50 mV
